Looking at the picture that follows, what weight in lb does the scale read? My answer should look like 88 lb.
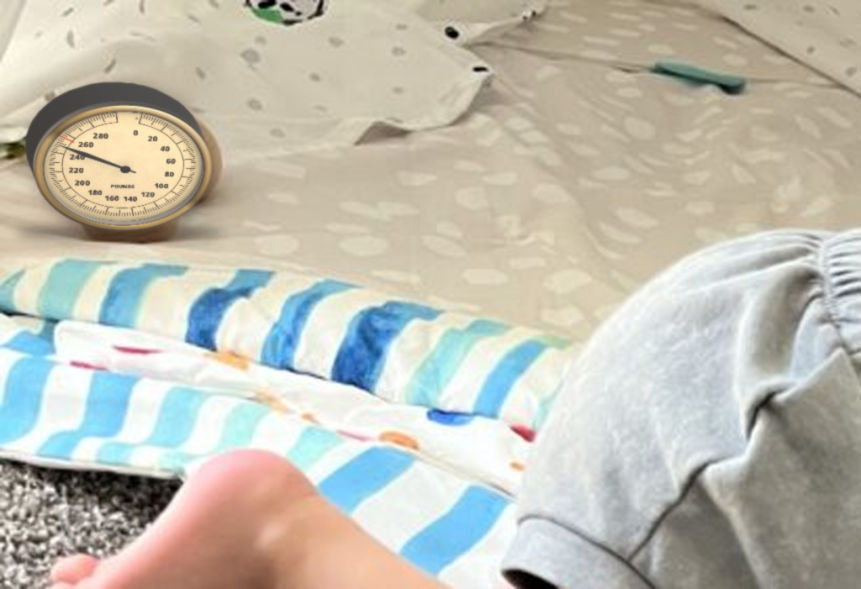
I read 250 lb
